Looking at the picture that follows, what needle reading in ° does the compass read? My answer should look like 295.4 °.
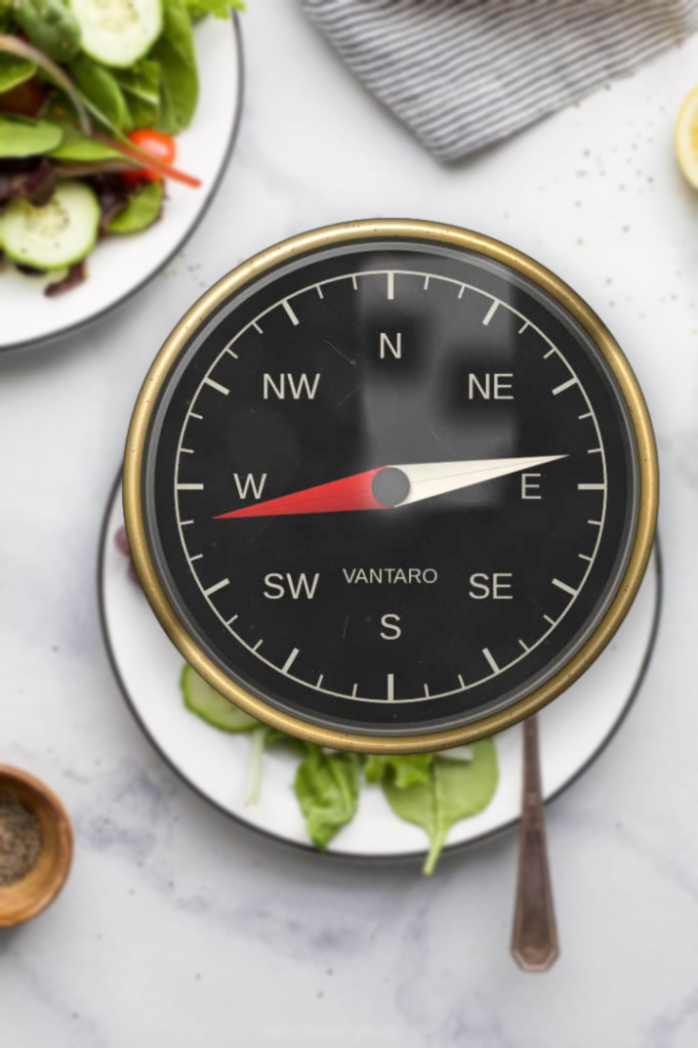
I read 260 °
